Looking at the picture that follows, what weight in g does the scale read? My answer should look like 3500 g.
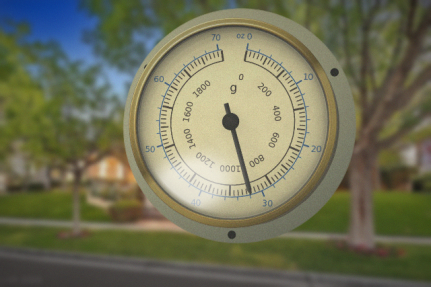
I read 900 g
